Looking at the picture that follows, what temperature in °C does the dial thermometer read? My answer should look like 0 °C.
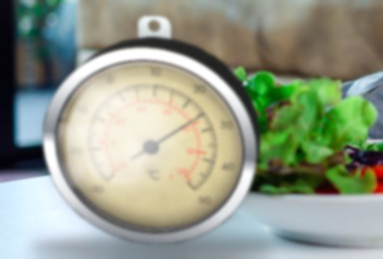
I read 25 °C
